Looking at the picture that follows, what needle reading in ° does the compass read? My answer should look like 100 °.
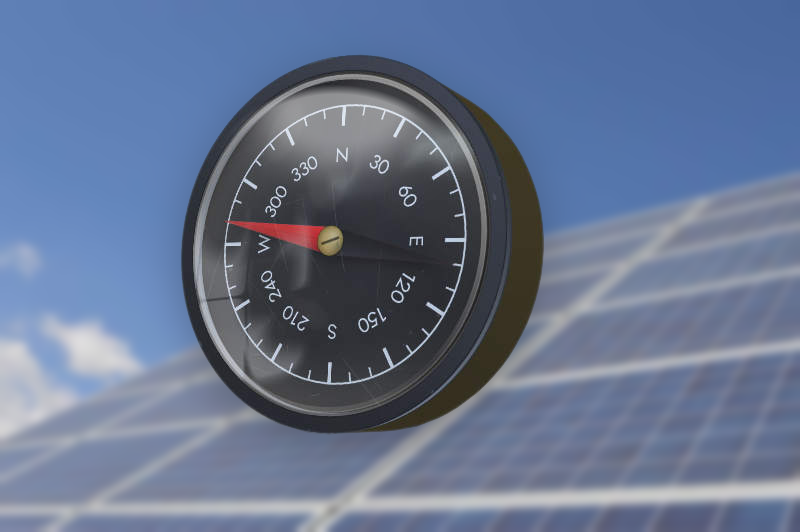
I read 280 °
